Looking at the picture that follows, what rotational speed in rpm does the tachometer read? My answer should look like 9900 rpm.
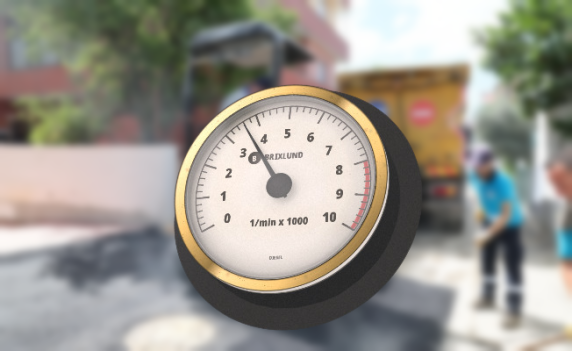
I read 3600 rpm
